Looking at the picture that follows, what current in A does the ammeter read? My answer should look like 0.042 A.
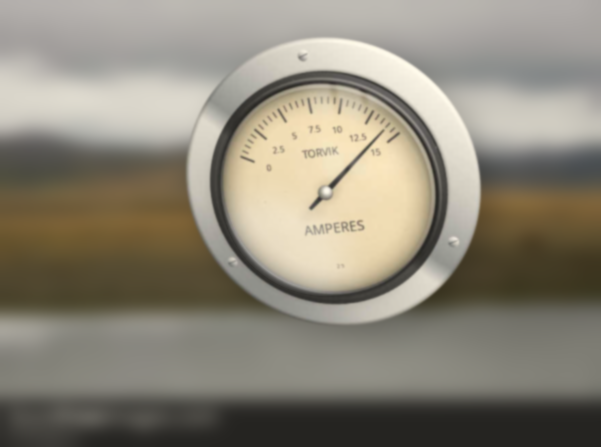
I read 14 A
